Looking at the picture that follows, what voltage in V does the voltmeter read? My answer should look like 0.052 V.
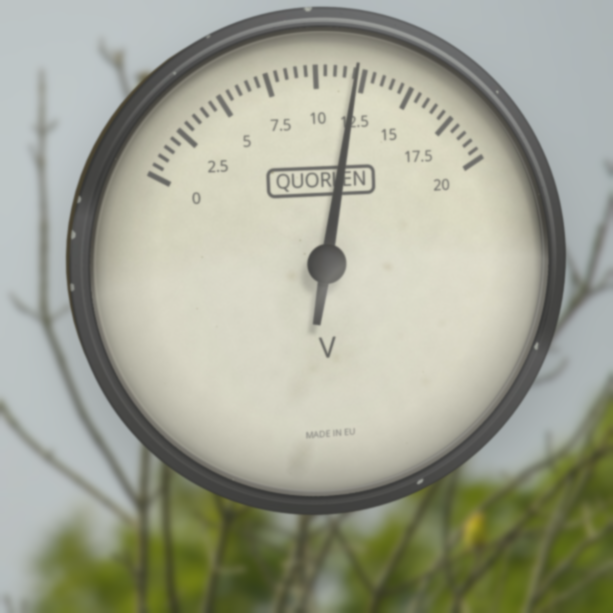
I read 12 V
